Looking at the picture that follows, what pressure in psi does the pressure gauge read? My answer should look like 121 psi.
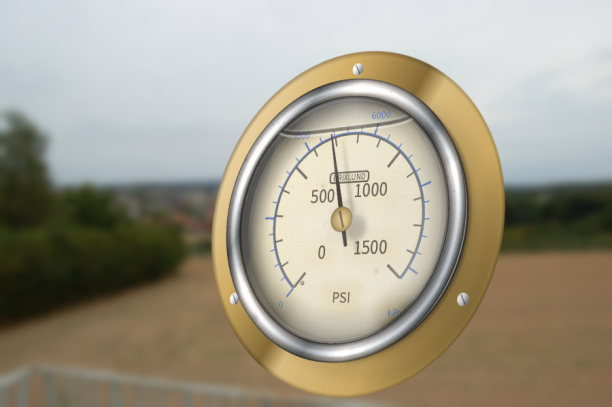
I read 700 psi
